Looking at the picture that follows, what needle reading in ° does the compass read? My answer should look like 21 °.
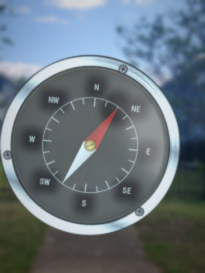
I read 30 °
